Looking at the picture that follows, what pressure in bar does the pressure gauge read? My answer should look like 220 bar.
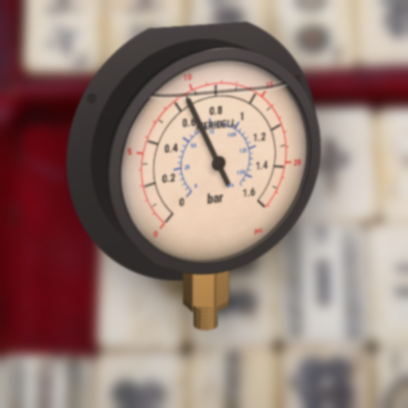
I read 0.65 bar
